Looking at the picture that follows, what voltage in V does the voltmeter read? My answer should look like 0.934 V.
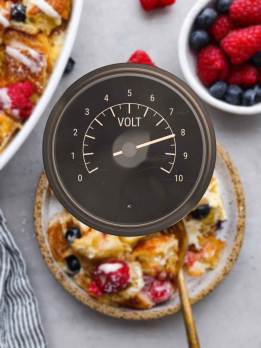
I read 8 V
